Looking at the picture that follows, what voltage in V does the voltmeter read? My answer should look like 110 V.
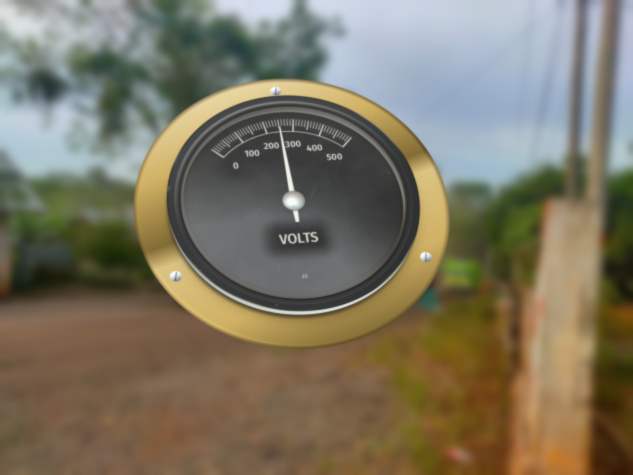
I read 250 V
